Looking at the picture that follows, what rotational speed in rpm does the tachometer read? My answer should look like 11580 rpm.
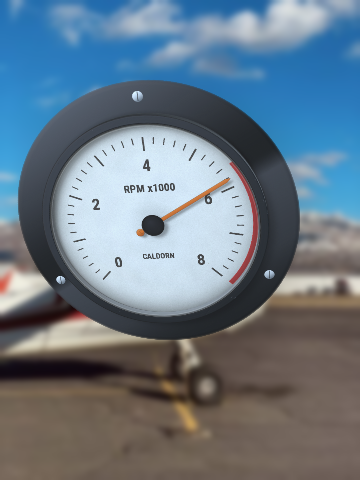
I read 5800 rpm
